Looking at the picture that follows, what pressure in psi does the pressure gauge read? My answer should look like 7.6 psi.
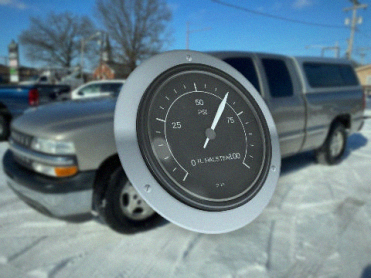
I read 65 psi
